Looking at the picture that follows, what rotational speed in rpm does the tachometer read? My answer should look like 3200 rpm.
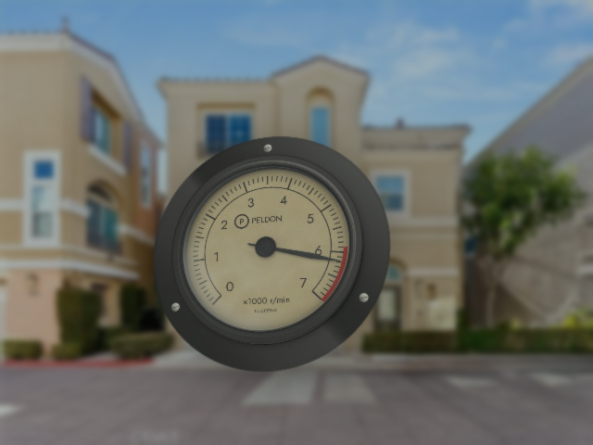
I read 6200 rpm
